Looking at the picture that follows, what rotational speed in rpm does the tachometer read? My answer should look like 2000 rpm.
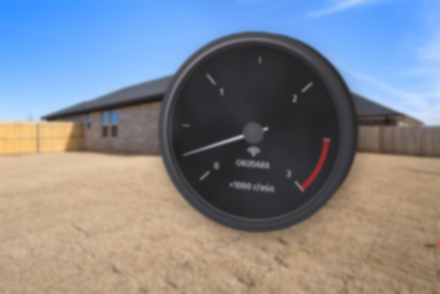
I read 250 rpm
